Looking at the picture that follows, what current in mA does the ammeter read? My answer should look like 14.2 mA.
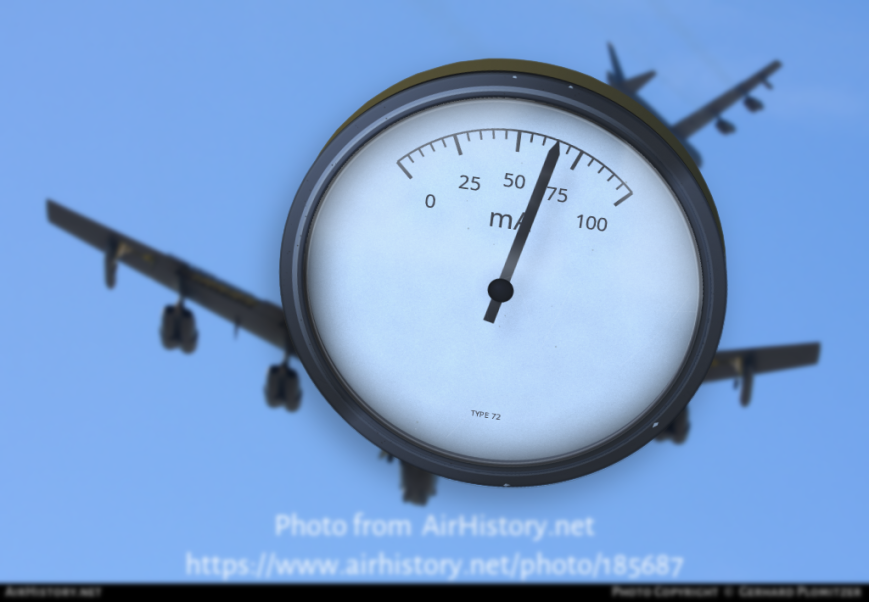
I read 65 mA
